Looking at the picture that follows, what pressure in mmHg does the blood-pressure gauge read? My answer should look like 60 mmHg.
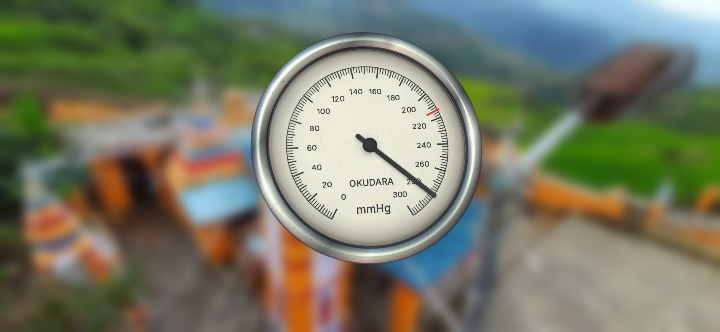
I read 280 mmHg
